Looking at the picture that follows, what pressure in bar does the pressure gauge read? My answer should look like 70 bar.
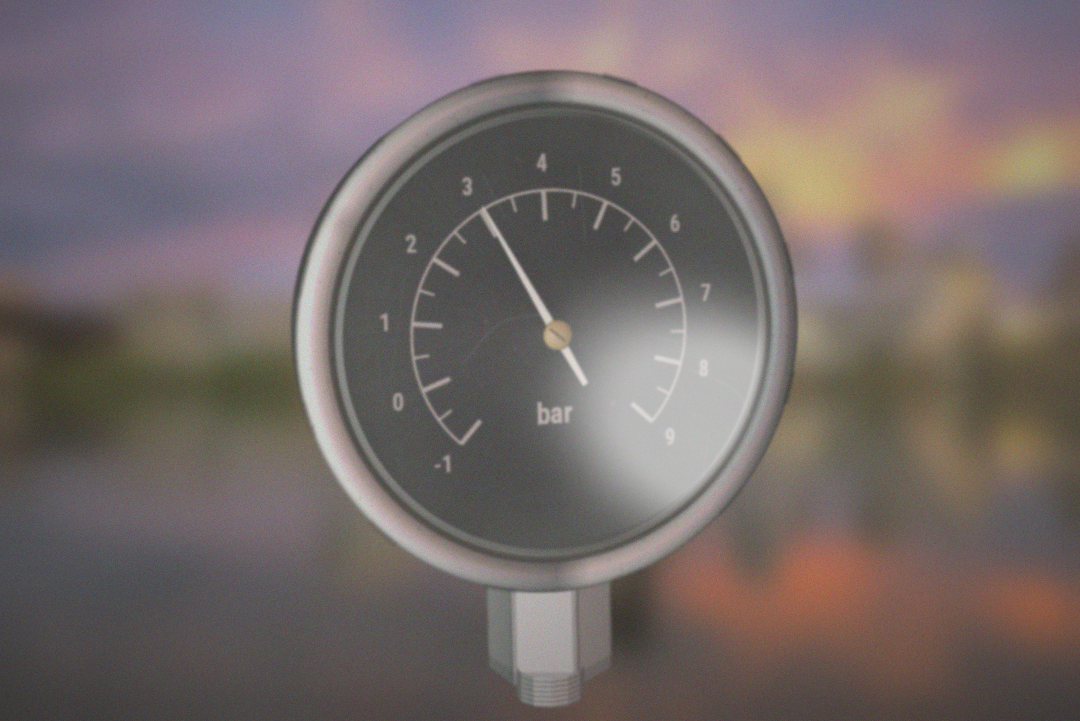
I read 3 bar
